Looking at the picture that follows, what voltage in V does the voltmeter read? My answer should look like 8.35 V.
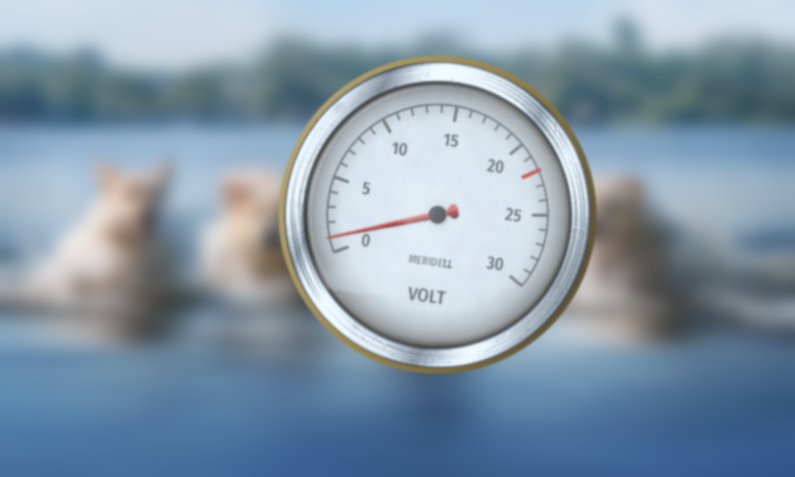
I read 1 V
